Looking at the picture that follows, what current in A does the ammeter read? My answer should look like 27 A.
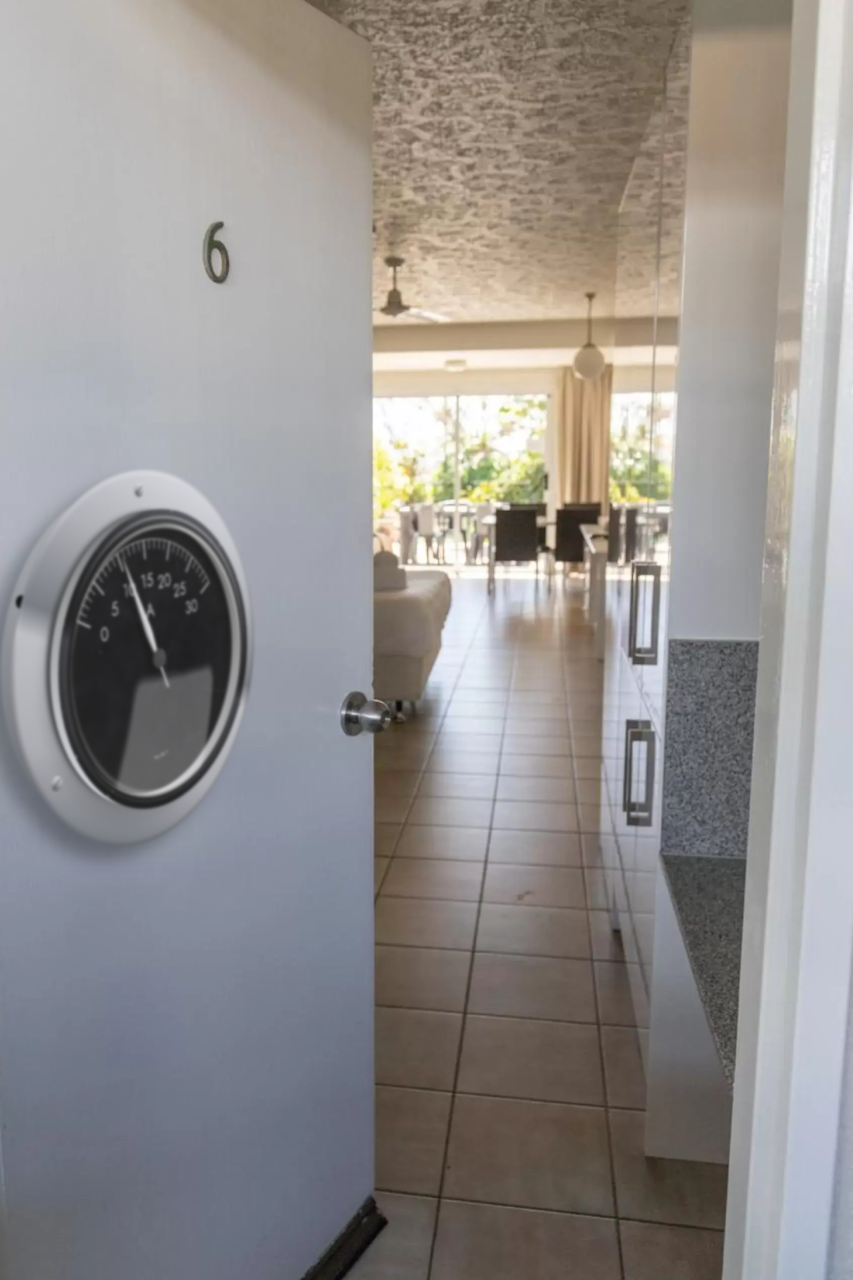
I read 10 A
